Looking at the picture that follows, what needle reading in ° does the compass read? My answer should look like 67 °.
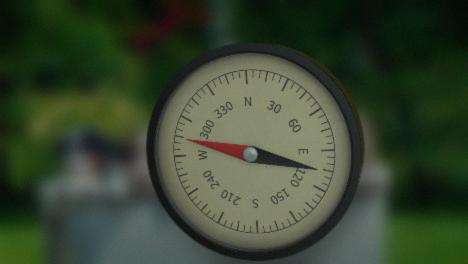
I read 285 °
